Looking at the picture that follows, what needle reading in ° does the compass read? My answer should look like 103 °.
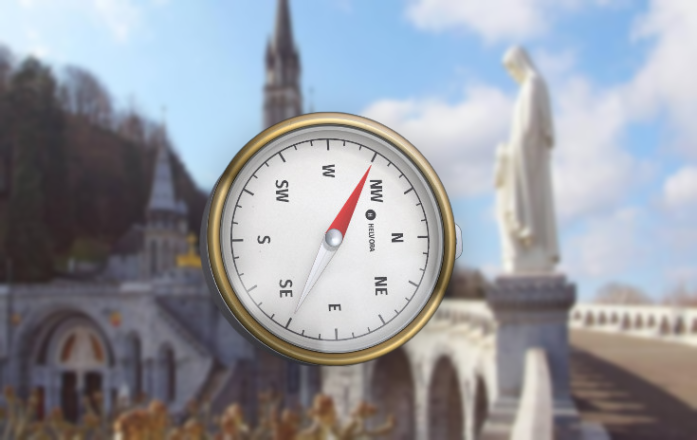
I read 300 °
